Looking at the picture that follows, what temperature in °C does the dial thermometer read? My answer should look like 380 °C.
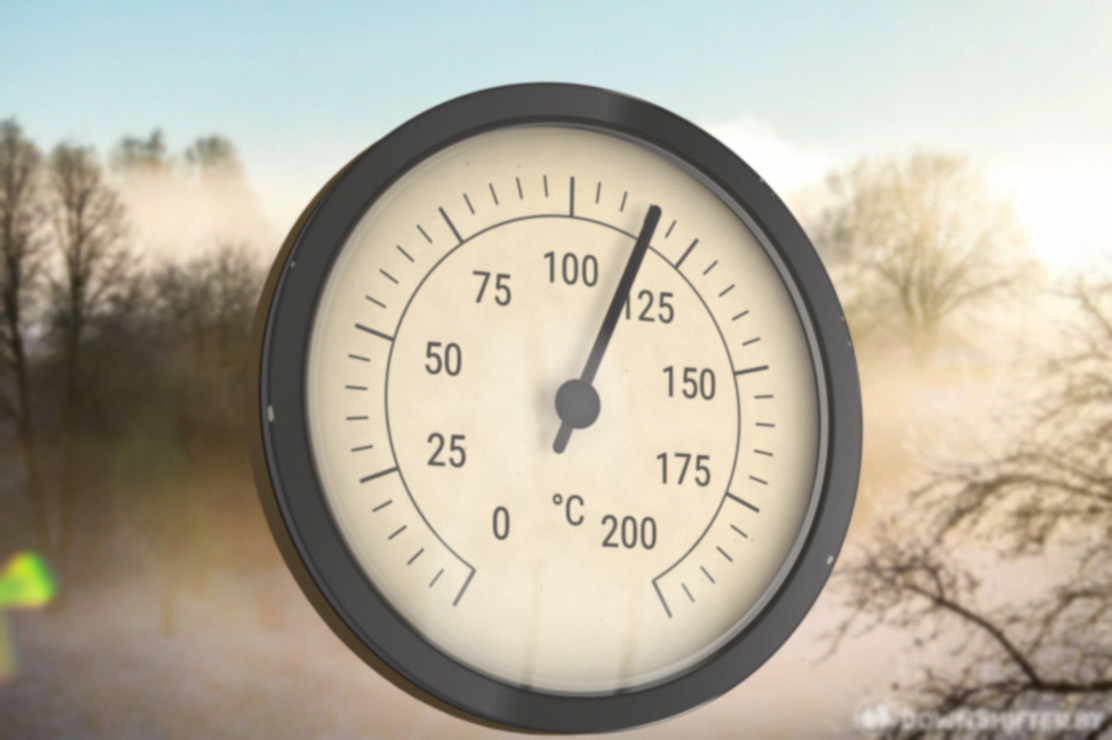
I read 115 °C
